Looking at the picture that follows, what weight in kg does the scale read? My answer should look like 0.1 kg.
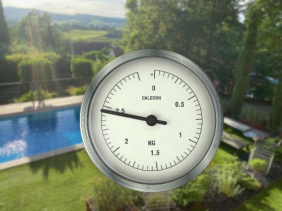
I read 2.45 kg
